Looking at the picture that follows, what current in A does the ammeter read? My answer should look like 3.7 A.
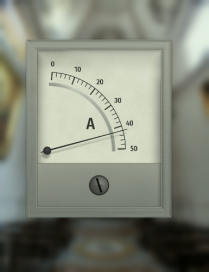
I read 42 A
